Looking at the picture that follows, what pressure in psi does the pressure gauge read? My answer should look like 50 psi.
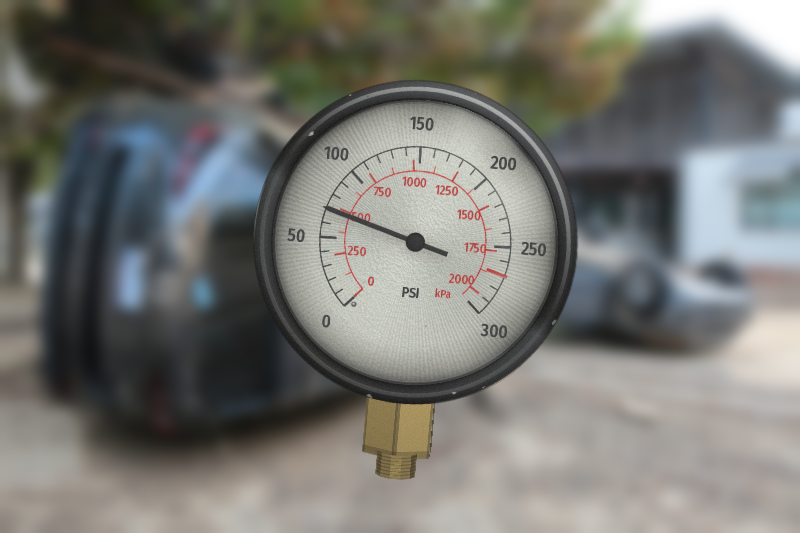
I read 70 psi
